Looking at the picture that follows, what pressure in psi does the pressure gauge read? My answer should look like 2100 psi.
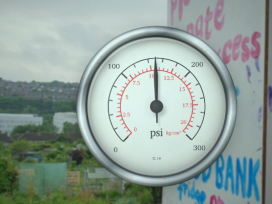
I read 150 psi
